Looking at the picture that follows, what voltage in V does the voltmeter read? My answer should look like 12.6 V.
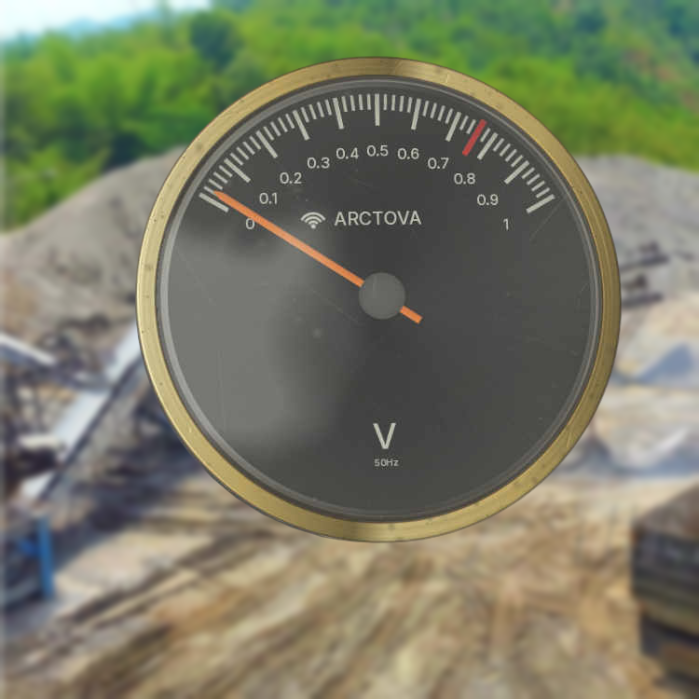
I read 0.02 V
